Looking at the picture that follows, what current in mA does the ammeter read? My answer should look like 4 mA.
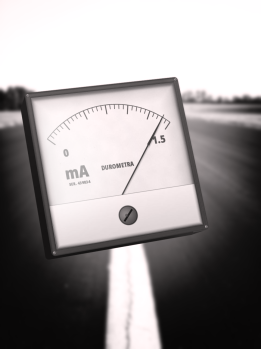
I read 1.4 mA
